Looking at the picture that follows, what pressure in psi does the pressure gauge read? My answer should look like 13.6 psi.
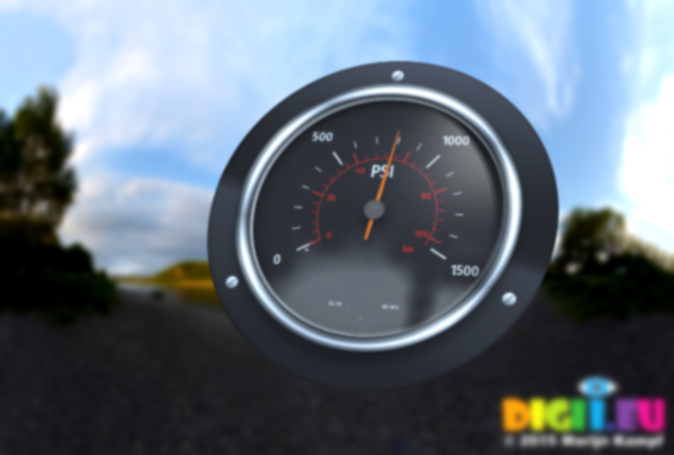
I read 800 psi
